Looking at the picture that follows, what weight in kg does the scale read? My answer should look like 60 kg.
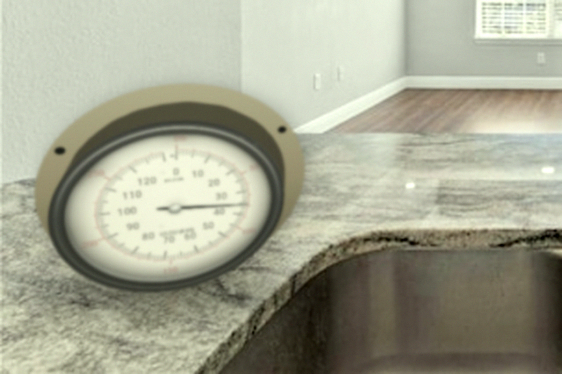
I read 35 kg
